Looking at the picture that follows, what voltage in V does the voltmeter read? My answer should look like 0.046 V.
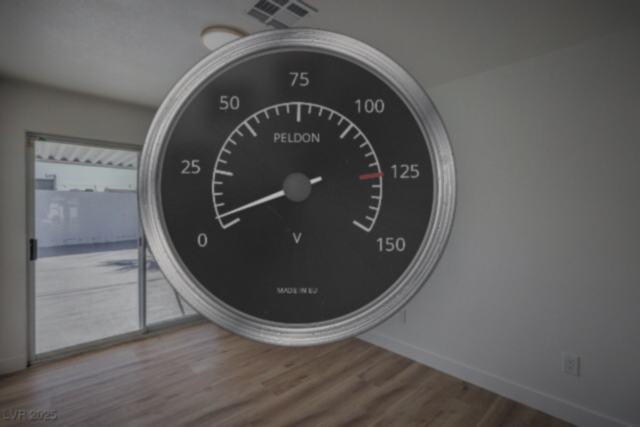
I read 5 V
